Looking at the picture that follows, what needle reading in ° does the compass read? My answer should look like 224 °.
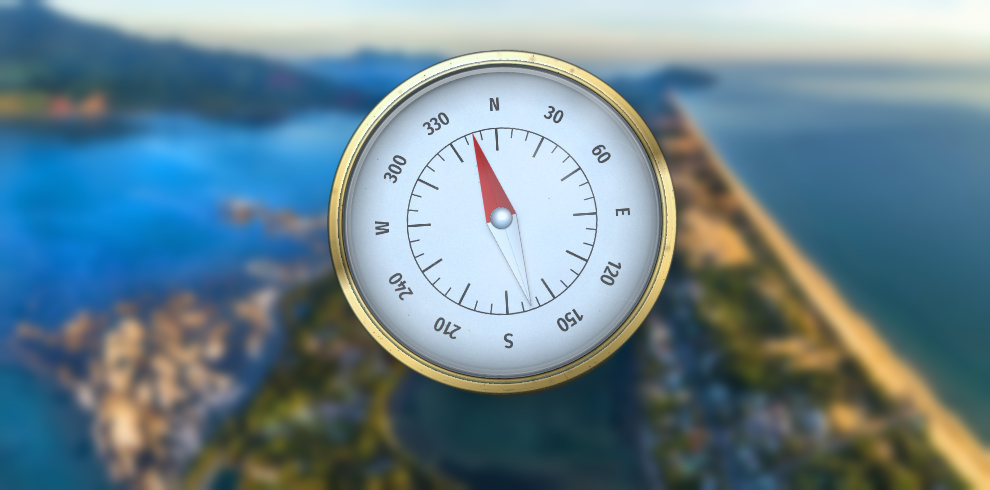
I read 345 °
